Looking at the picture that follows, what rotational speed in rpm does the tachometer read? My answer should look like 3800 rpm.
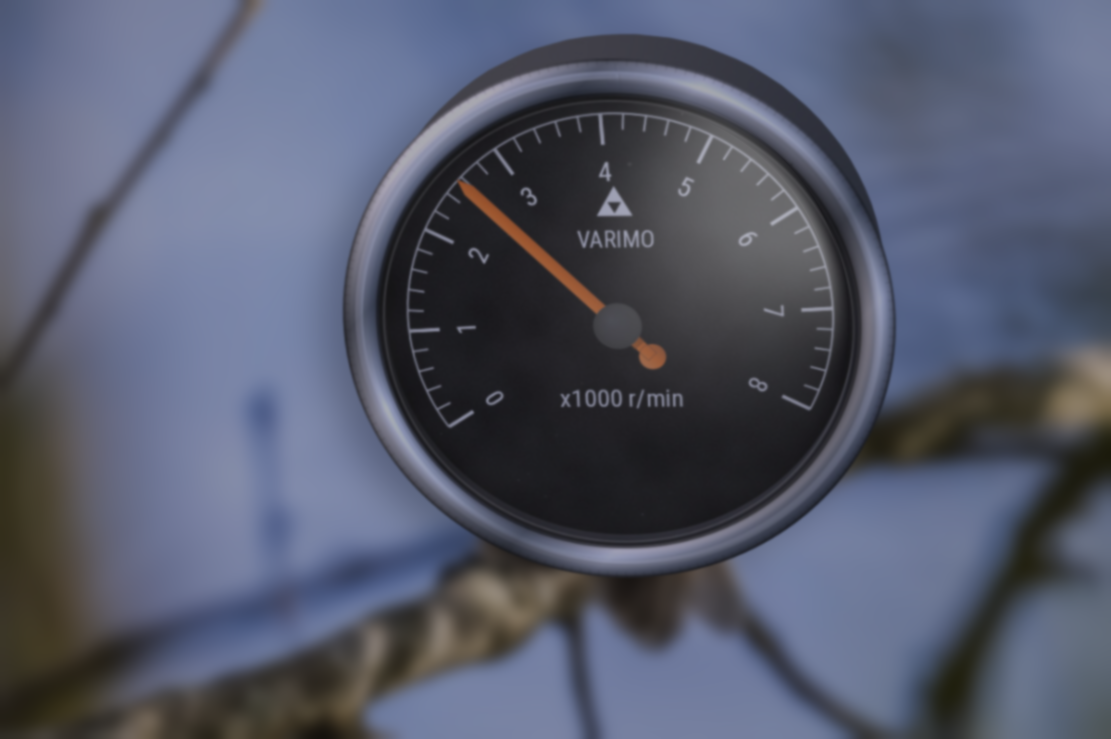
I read 2600 rpm
